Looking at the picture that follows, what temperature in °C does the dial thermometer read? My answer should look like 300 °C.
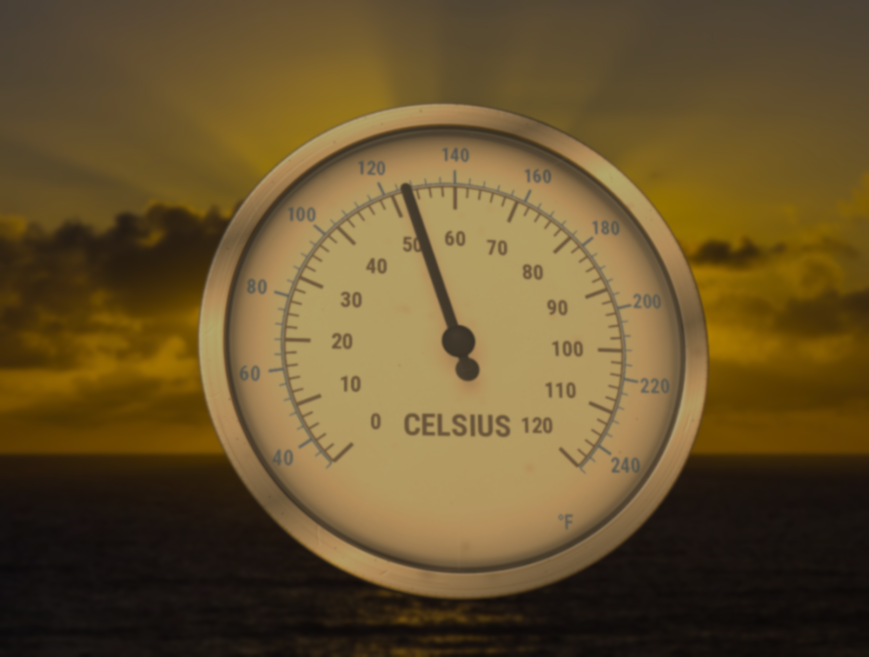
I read 52 °C
